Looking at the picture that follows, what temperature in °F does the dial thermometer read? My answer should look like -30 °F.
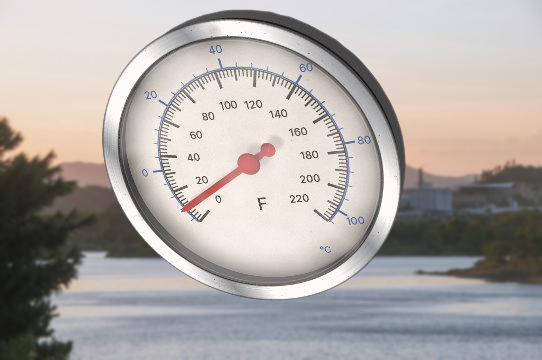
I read 10 °F
